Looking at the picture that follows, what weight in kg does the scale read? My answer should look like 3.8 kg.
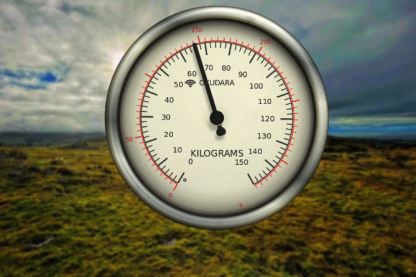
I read 66 kg
